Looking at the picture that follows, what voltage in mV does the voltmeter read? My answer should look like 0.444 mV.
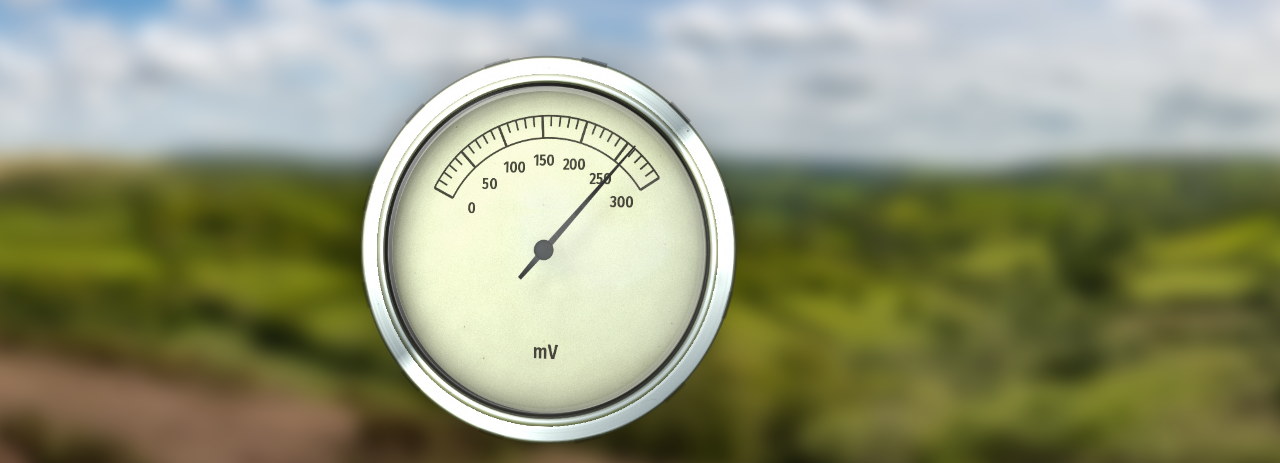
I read 260 mV
